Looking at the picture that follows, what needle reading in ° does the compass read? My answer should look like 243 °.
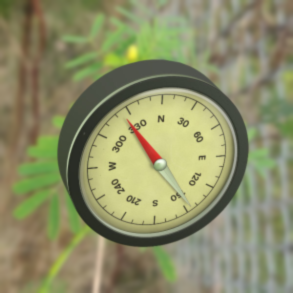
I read 325 °
